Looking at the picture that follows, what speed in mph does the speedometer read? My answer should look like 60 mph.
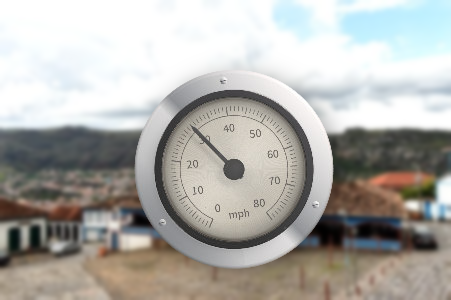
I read 30 mph
